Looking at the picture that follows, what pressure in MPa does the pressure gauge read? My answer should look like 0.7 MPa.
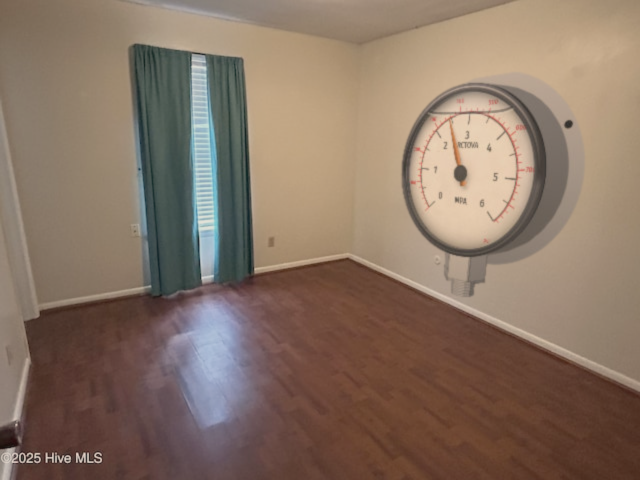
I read 2.5 MPa
